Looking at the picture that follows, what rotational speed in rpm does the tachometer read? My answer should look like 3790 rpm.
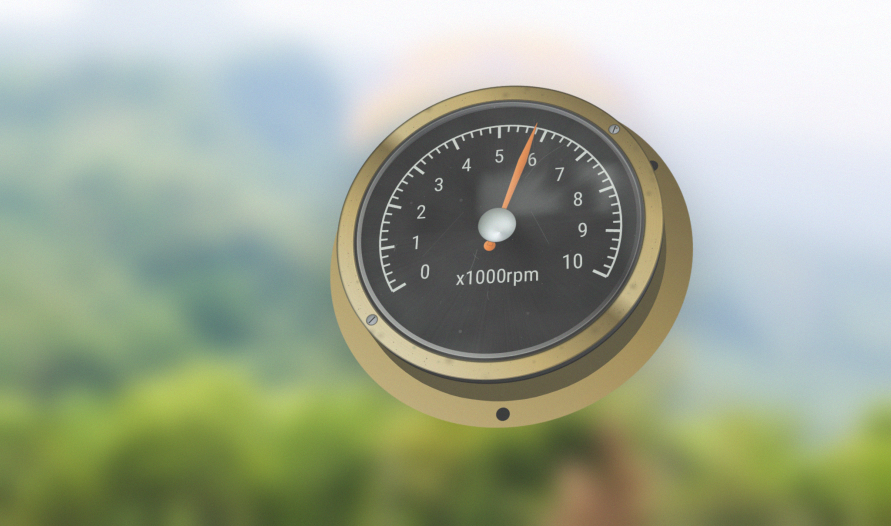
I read 5800 rpm
